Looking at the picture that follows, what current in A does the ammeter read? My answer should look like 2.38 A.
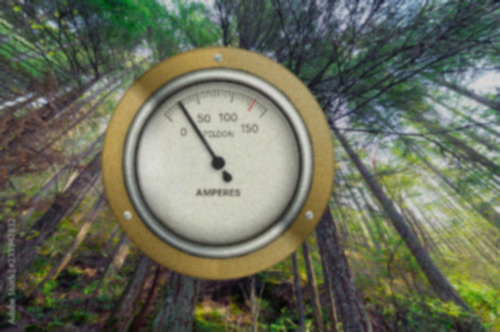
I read 25 A
